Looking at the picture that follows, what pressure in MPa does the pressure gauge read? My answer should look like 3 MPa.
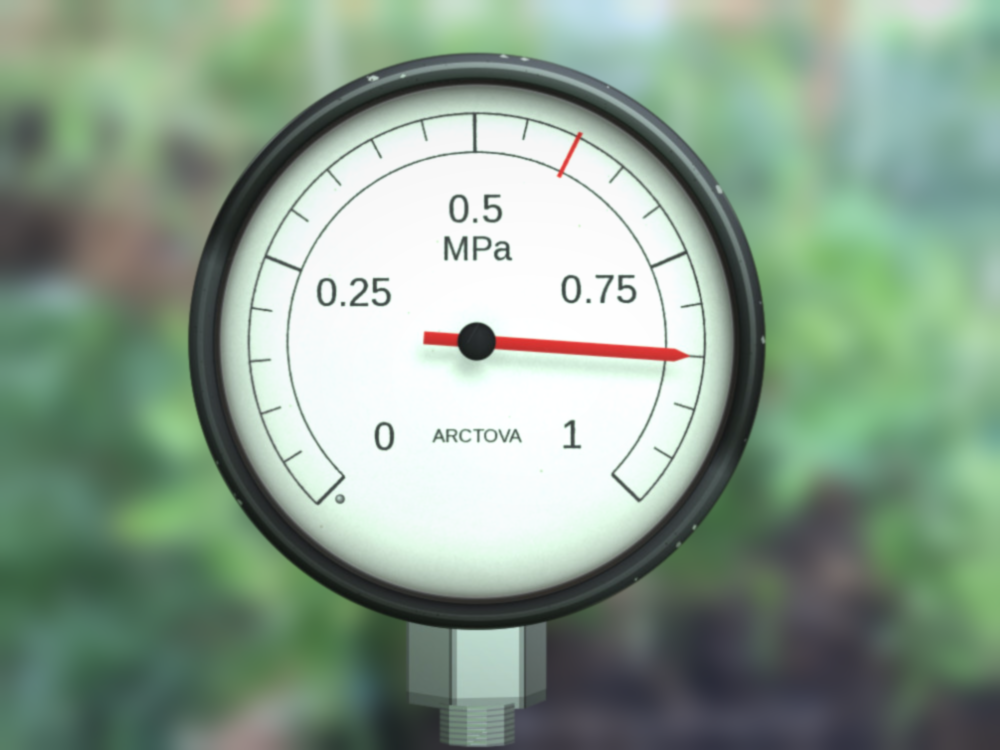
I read 0.85 MPa
